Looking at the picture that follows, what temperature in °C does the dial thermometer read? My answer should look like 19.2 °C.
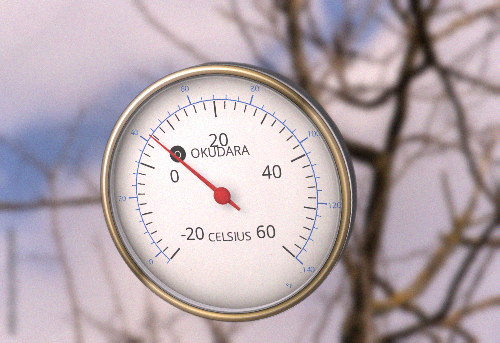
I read 6 °C
